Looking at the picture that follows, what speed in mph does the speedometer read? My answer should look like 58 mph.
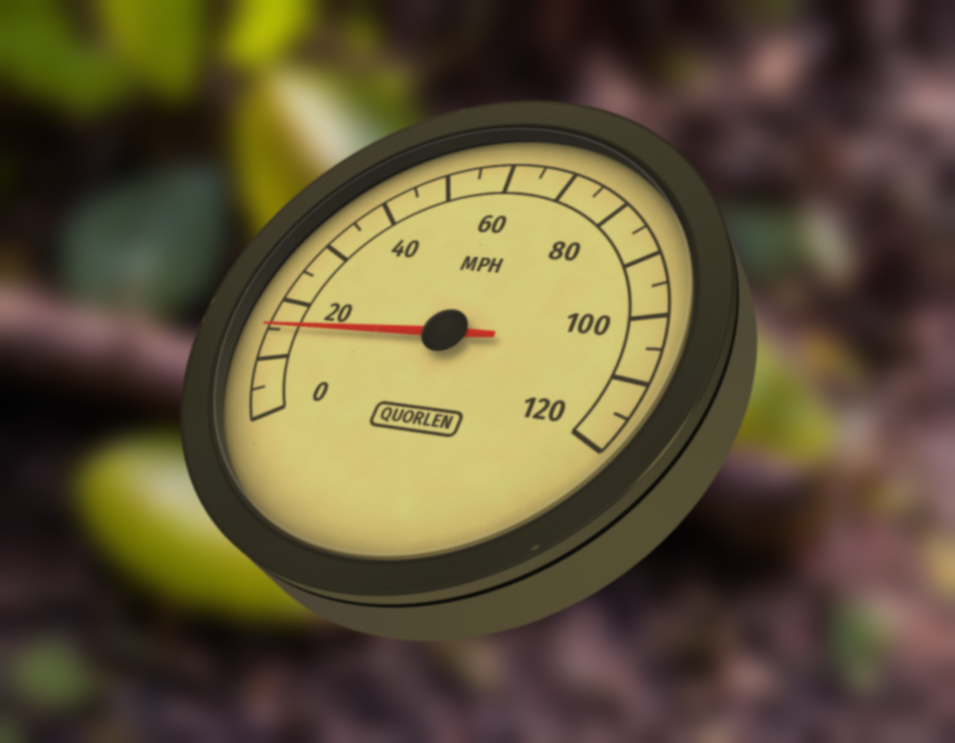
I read 15 mph
